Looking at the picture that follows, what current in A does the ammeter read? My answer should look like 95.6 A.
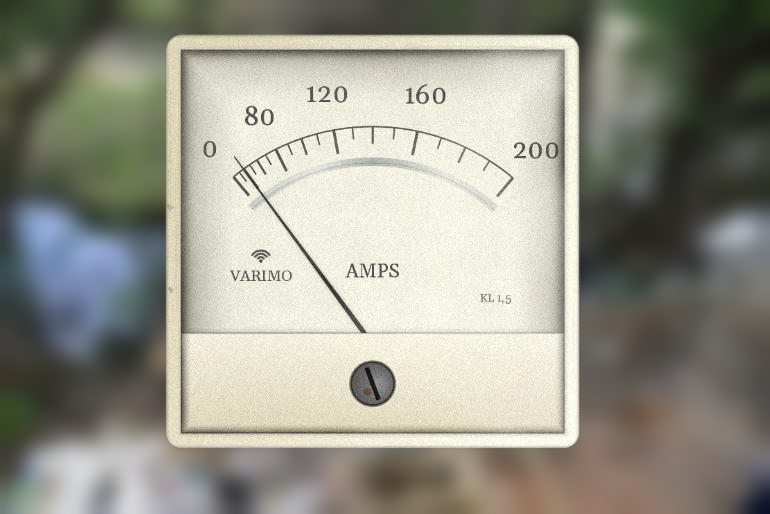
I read 40 A
